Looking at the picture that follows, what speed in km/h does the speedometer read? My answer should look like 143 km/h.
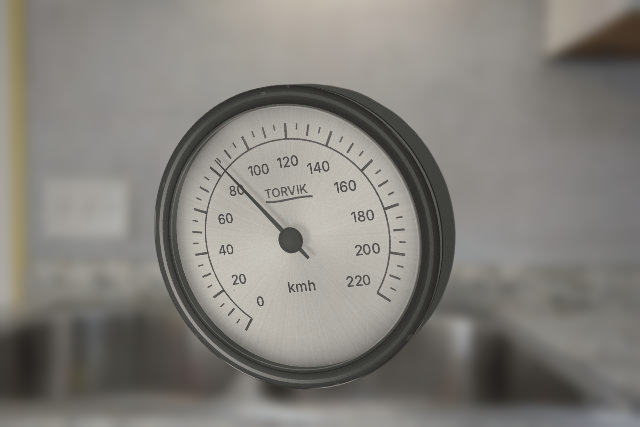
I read 85 km/h
